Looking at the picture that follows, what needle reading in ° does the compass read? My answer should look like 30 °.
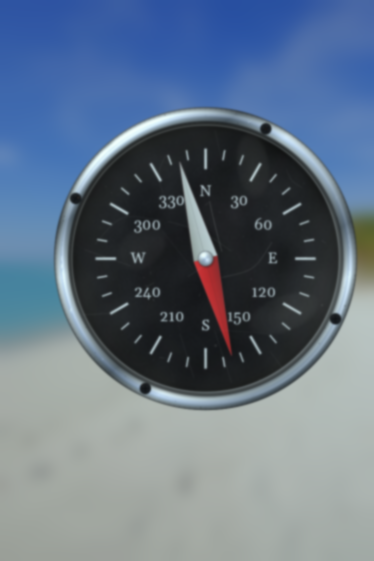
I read 165 °
